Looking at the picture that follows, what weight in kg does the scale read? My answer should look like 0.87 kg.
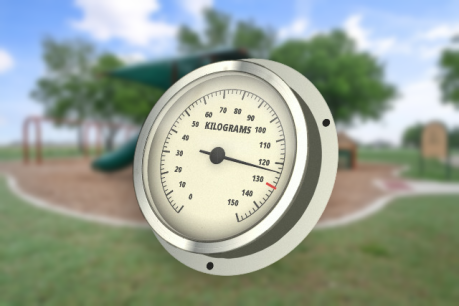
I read 124 kg
